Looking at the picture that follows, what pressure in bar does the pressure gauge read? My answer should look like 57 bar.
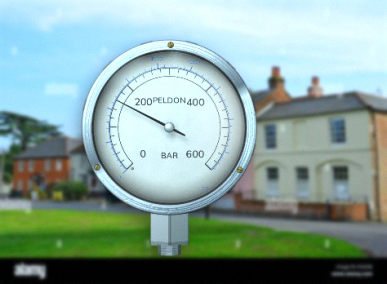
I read 160 bar
